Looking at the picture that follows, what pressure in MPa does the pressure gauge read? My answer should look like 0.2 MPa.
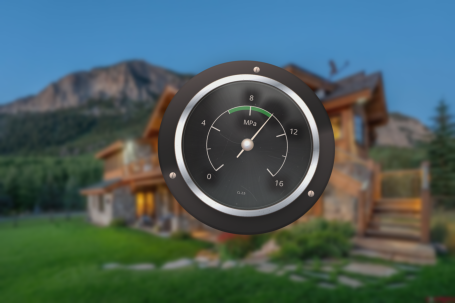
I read 10 MPa
